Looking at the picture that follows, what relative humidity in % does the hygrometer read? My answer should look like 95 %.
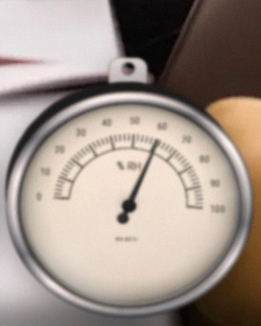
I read 60 %
